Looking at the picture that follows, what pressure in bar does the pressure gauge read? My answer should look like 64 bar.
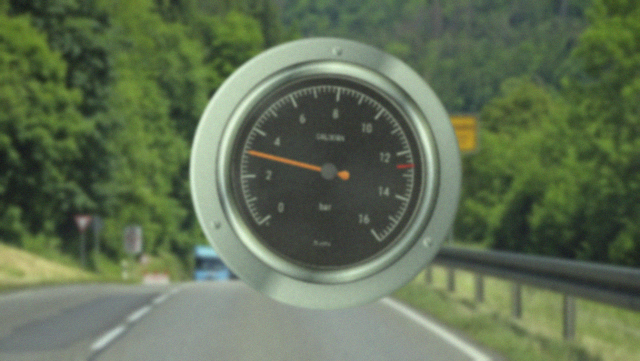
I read 3 bar
